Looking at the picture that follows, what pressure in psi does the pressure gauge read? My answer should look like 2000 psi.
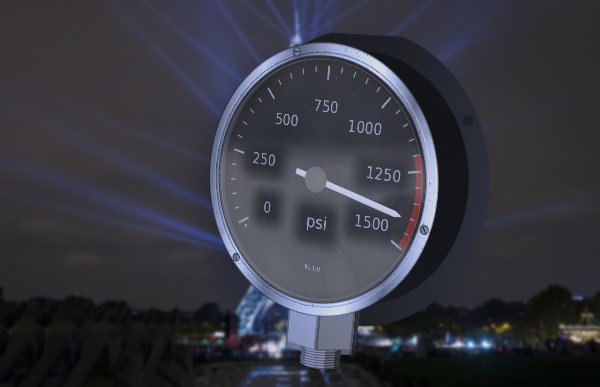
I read 1400 psi
